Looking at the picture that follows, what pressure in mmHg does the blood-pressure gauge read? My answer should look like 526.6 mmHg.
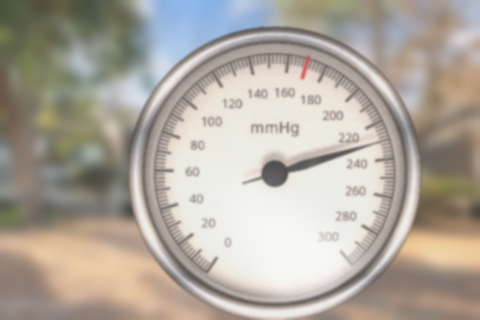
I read 230 mmHg
